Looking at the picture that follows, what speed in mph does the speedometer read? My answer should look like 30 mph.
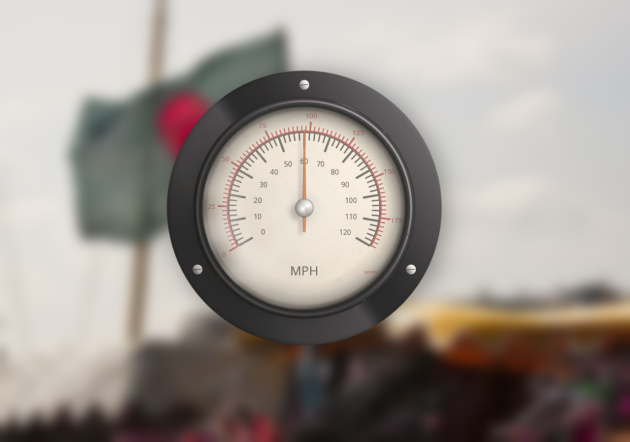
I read 60 mph
